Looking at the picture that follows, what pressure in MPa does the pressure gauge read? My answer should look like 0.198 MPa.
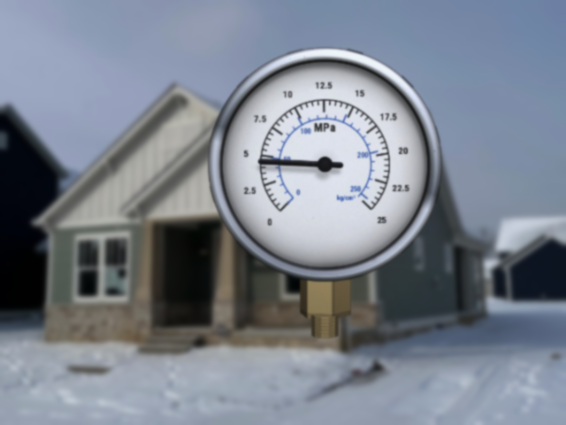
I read 4.5 MPa
